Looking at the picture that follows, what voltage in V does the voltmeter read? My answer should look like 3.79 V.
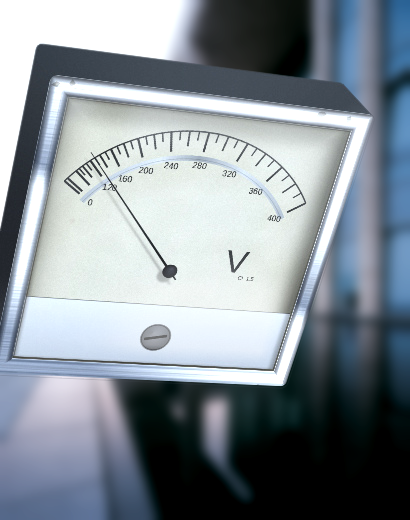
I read 130 V
